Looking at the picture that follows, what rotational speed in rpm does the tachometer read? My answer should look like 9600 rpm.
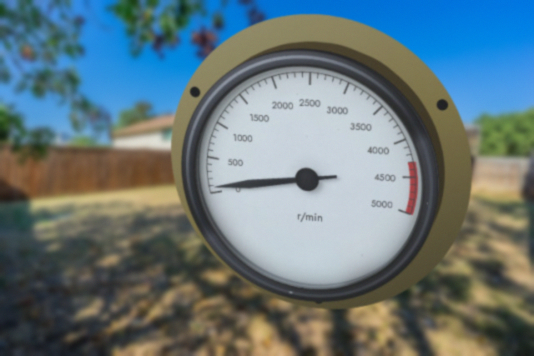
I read 100 rpm
